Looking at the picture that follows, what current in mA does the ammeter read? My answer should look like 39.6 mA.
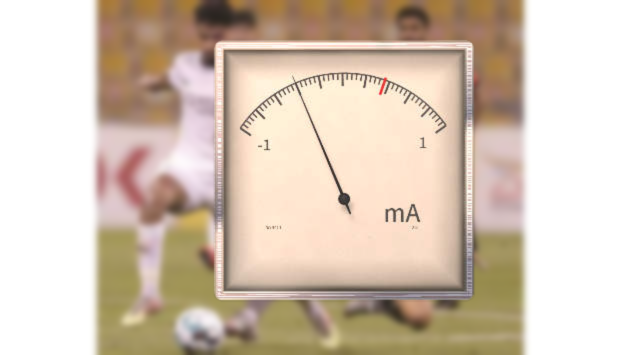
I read -0.4 mA
